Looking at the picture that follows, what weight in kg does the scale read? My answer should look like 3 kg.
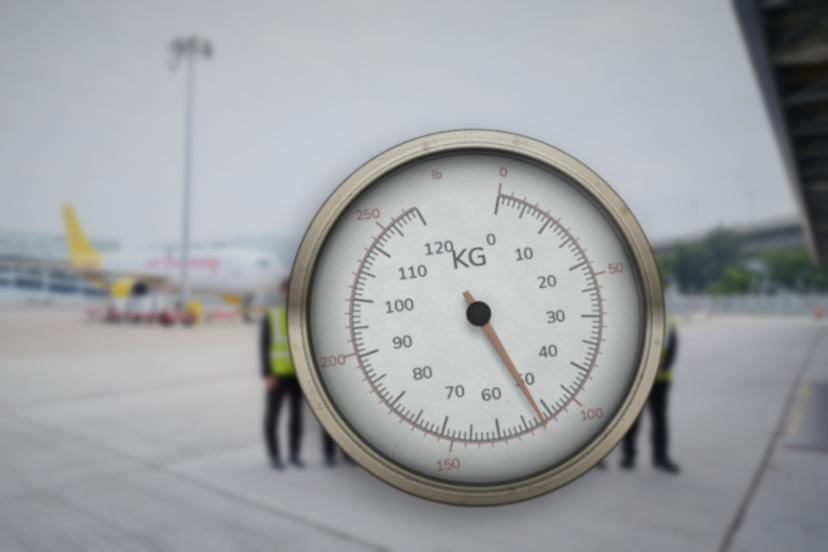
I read 52 kg
